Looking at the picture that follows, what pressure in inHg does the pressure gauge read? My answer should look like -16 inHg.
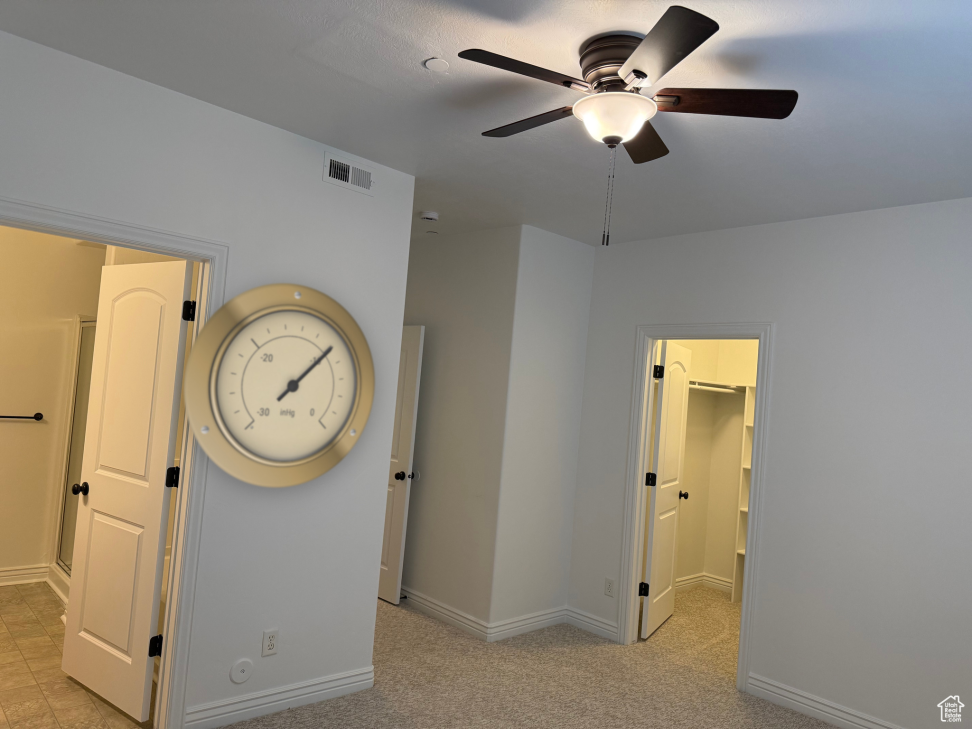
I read -10 inHg
